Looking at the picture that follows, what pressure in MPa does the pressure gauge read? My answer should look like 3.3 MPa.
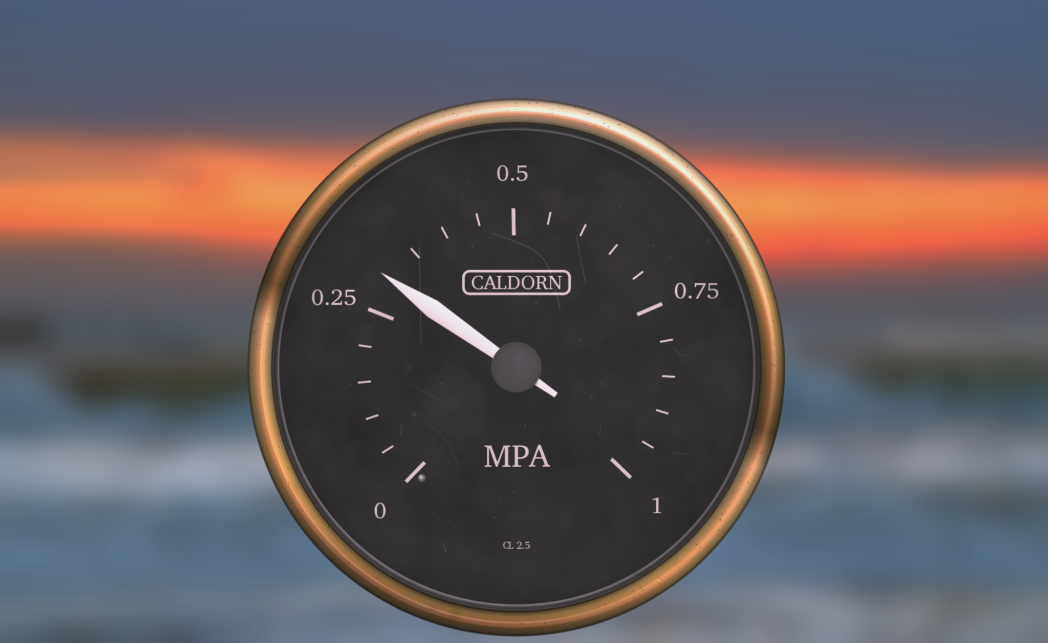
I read 0.3 MPa
